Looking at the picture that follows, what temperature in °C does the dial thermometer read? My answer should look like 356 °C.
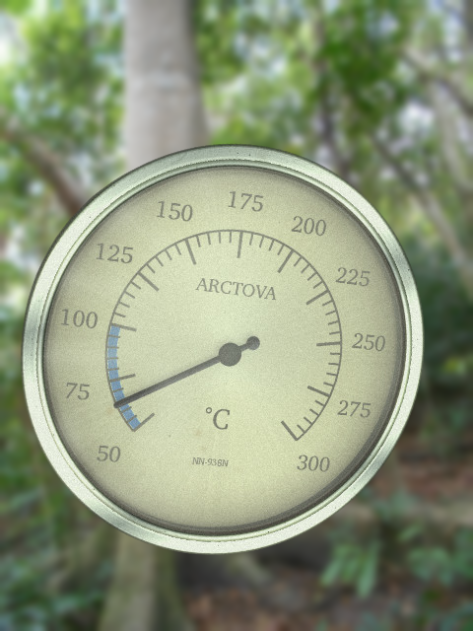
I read 65 °C
